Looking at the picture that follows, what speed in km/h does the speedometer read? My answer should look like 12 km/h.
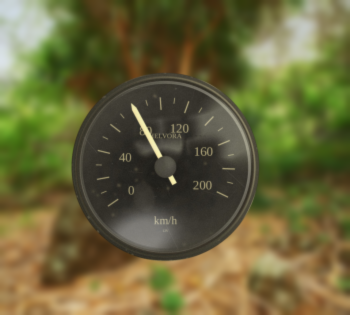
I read 80 km/h
